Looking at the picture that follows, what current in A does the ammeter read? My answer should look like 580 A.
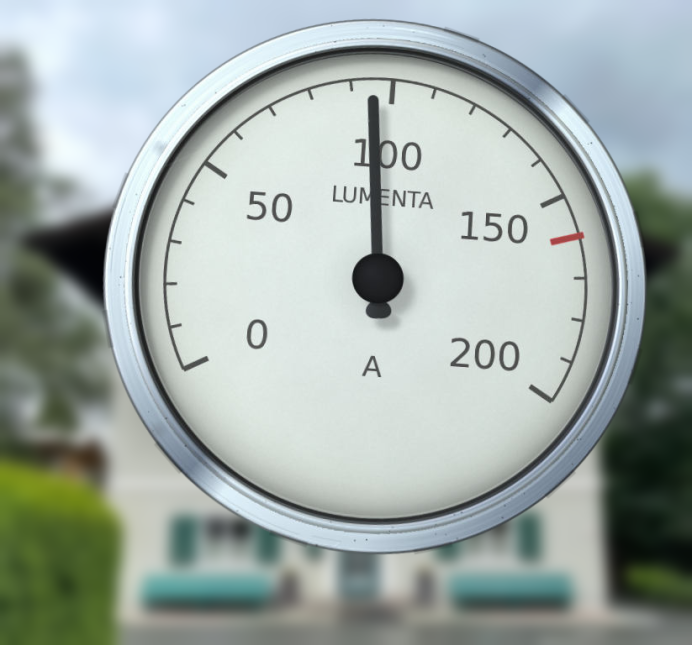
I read 95 A
